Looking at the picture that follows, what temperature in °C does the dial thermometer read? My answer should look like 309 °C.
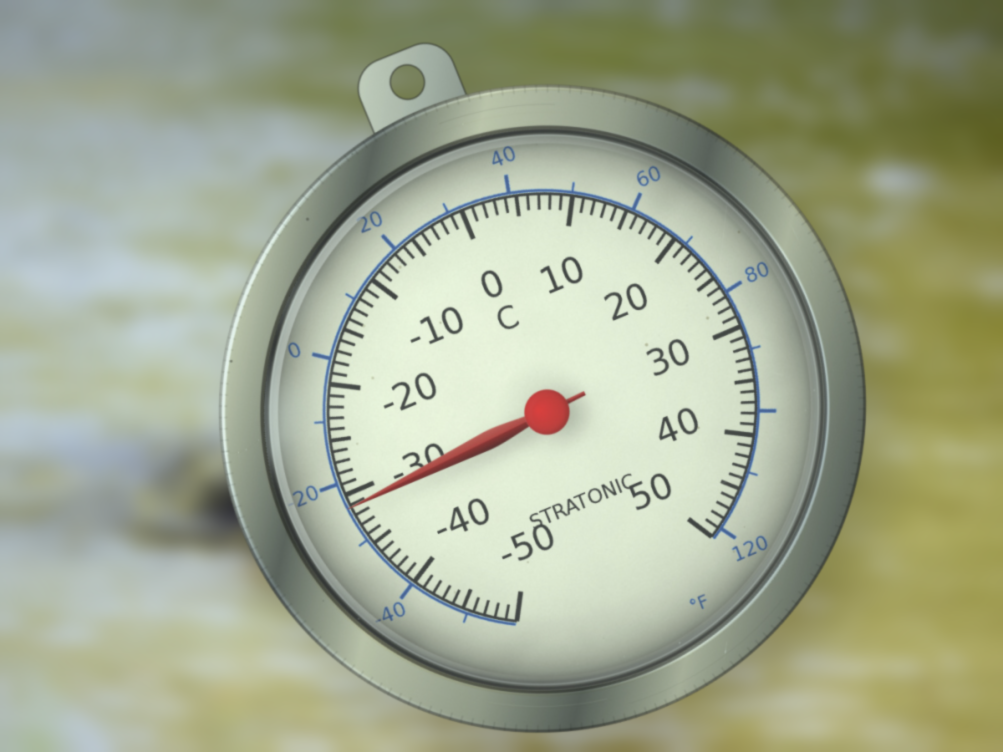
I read -31 °C
